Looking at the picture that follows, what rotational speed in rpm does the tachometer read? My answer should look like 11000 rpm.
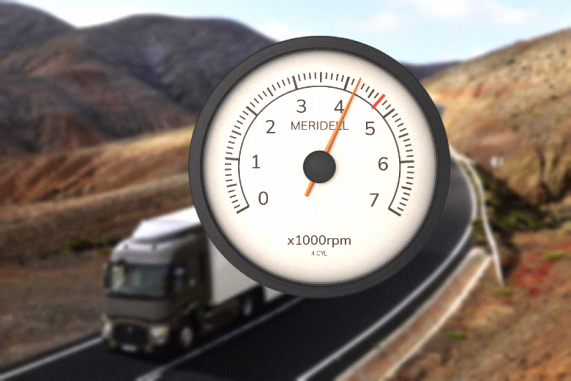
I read 4200 rpm
